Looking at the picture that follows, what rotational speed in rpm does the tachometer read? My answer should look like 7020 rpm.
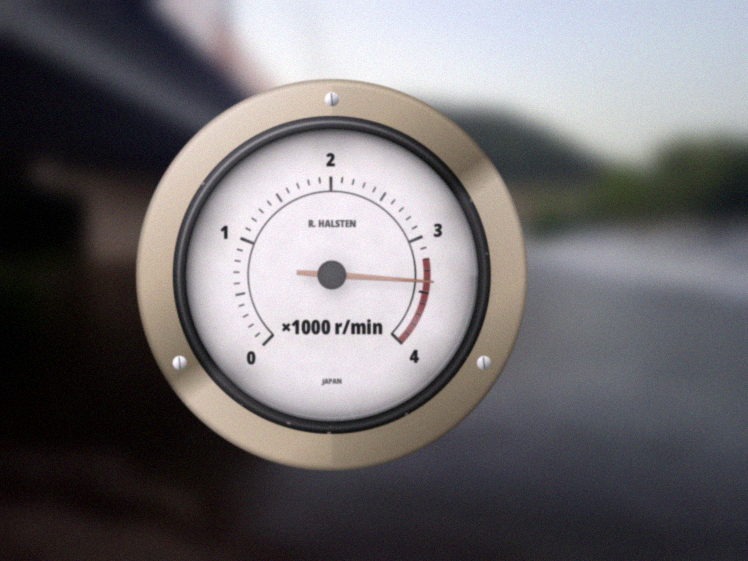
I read 3400 rpm
